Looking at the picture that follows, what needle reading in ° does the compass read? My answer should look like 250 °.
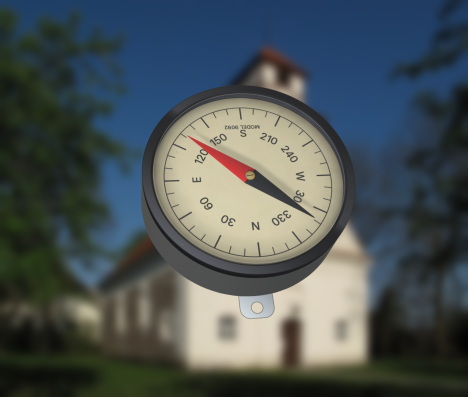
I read 130 °
